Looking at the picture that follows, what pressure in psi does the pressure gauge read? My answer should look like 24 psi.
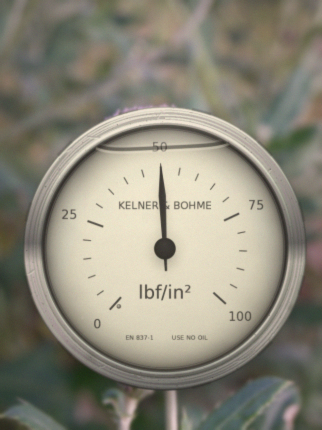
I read 50 psi
